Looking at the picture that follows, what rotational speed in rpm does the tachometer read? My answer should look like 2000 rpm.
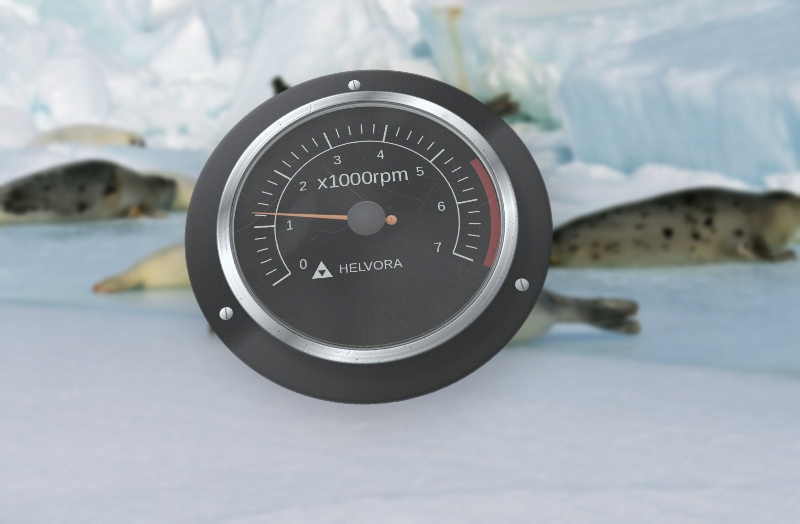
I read 1200 rpm
